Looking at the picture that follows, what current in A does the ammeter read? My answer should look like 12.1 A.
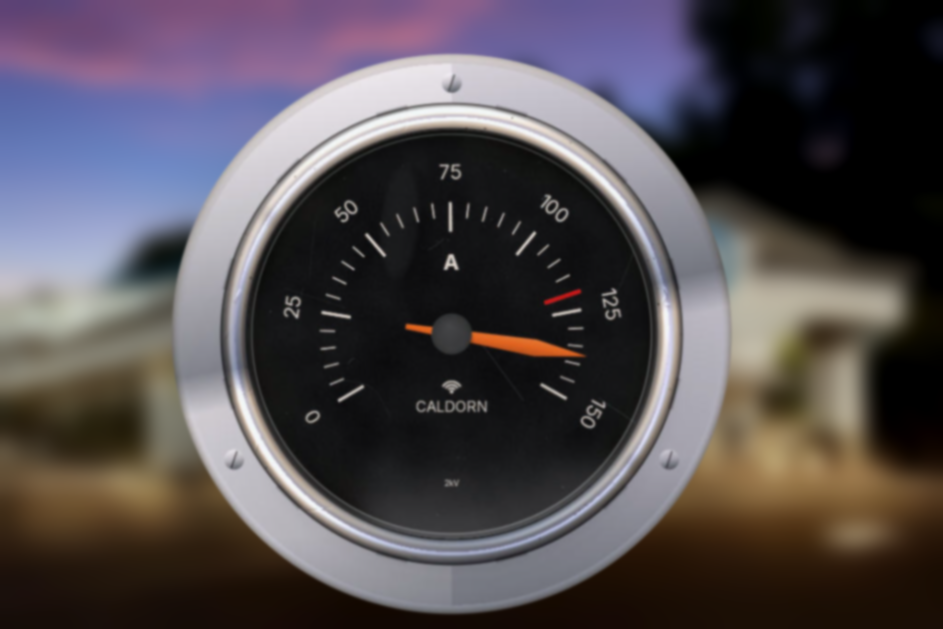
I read 137.5 A
